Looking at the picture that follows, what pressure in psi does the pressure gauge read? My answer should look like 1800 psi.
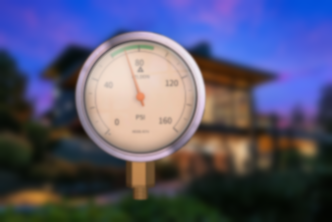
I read 70 psi
